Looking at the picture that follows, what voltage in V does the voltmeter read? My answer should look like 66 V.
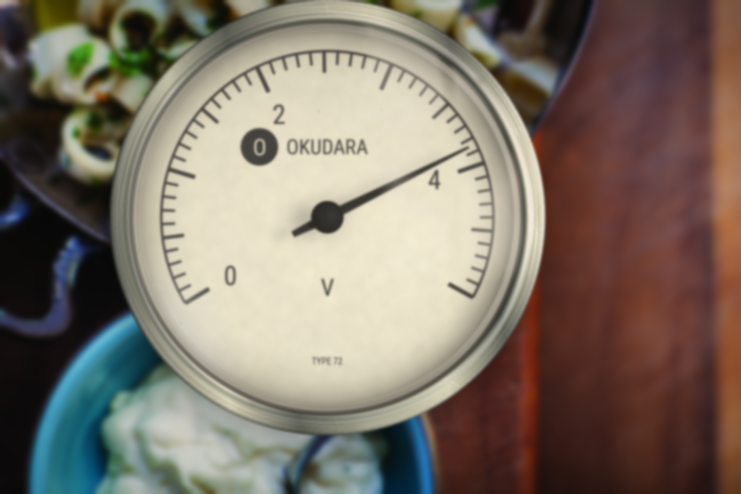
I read 3.85 V
